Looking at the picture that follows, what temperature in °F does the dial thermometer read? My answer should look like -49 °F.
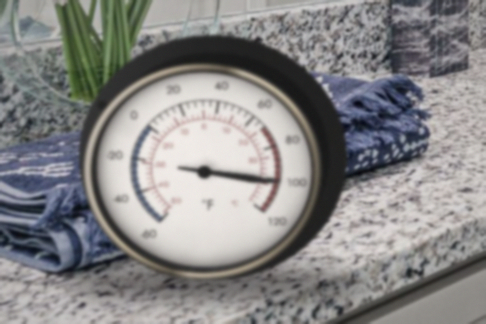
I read 100 °F
